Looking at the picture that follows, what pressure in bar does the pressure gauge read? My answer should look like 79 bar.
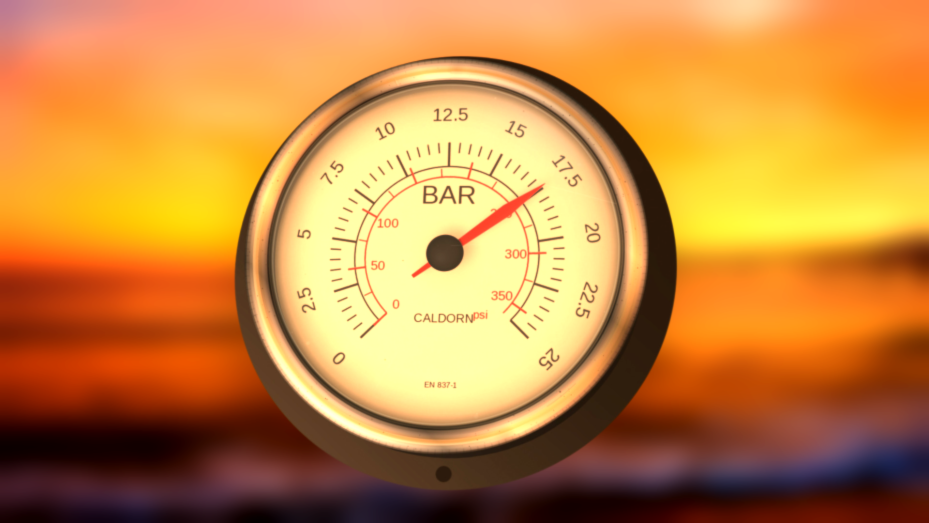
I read 17.5 bar
